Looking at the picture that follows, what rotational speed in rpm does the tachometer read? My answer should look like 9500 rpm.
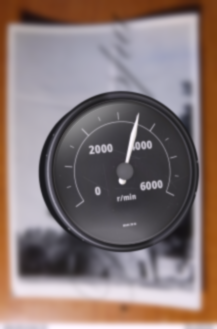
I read 3500 rpm
